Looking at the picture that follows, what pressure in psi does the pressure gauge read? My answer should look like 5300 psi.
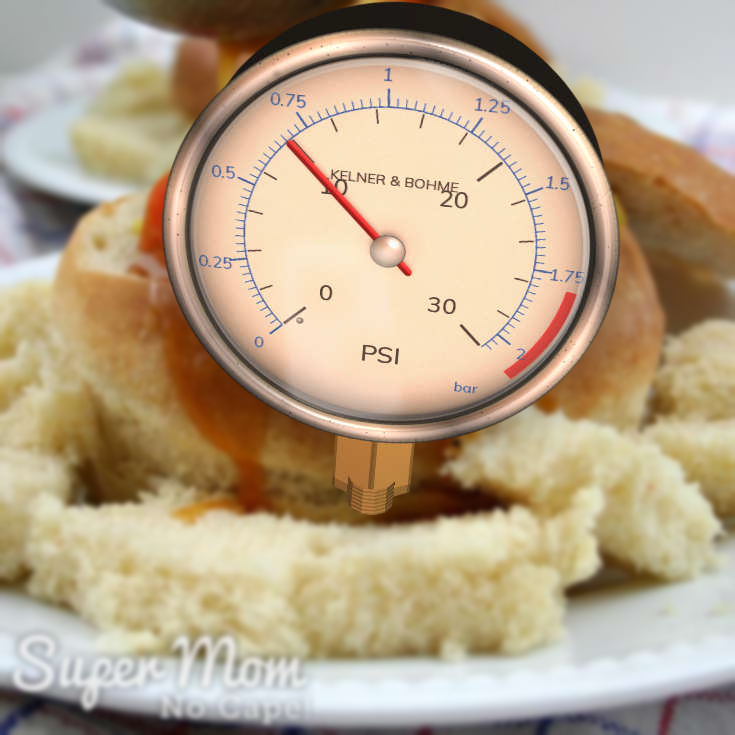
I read 10 psi
